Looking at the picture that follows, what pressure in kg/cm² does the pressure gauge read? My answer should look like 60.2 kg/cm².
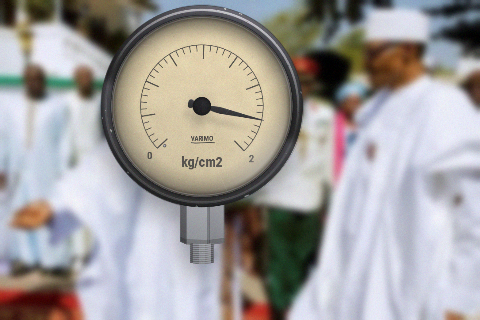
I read 1.75 kg/cm²
